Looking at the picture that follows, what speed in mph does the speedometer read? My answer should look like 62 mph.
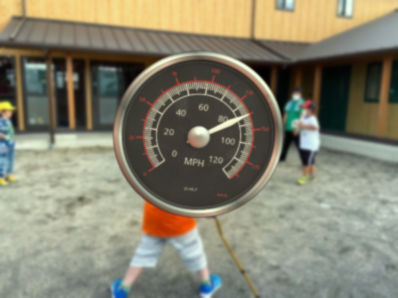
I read 85 mph
